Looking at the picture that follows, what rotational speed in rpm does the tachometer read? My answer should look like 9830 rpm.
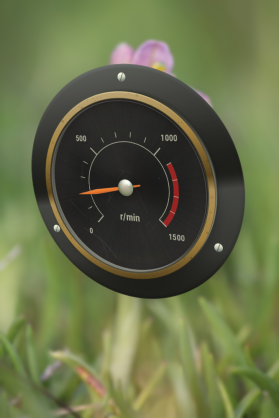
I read 200 rpm
